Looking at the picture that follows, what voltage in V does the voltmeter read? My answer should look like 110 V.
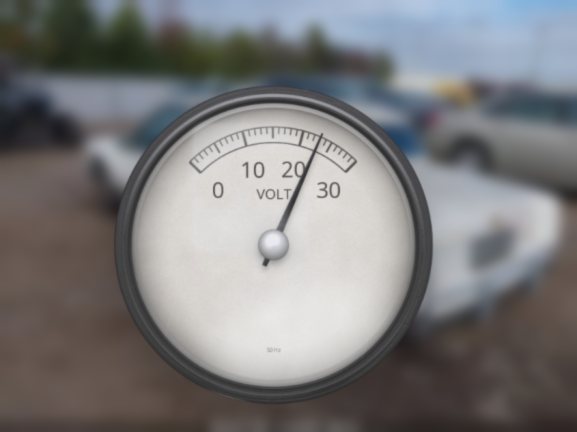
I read 23 V
